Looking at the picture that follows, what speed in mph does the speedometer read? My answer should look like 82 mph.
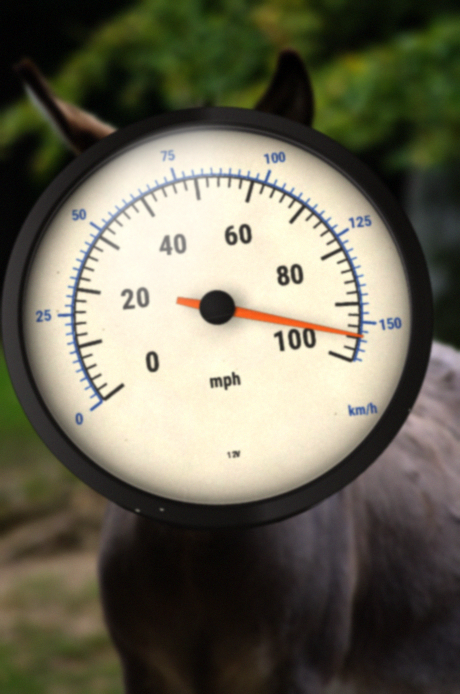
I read 96 mph
